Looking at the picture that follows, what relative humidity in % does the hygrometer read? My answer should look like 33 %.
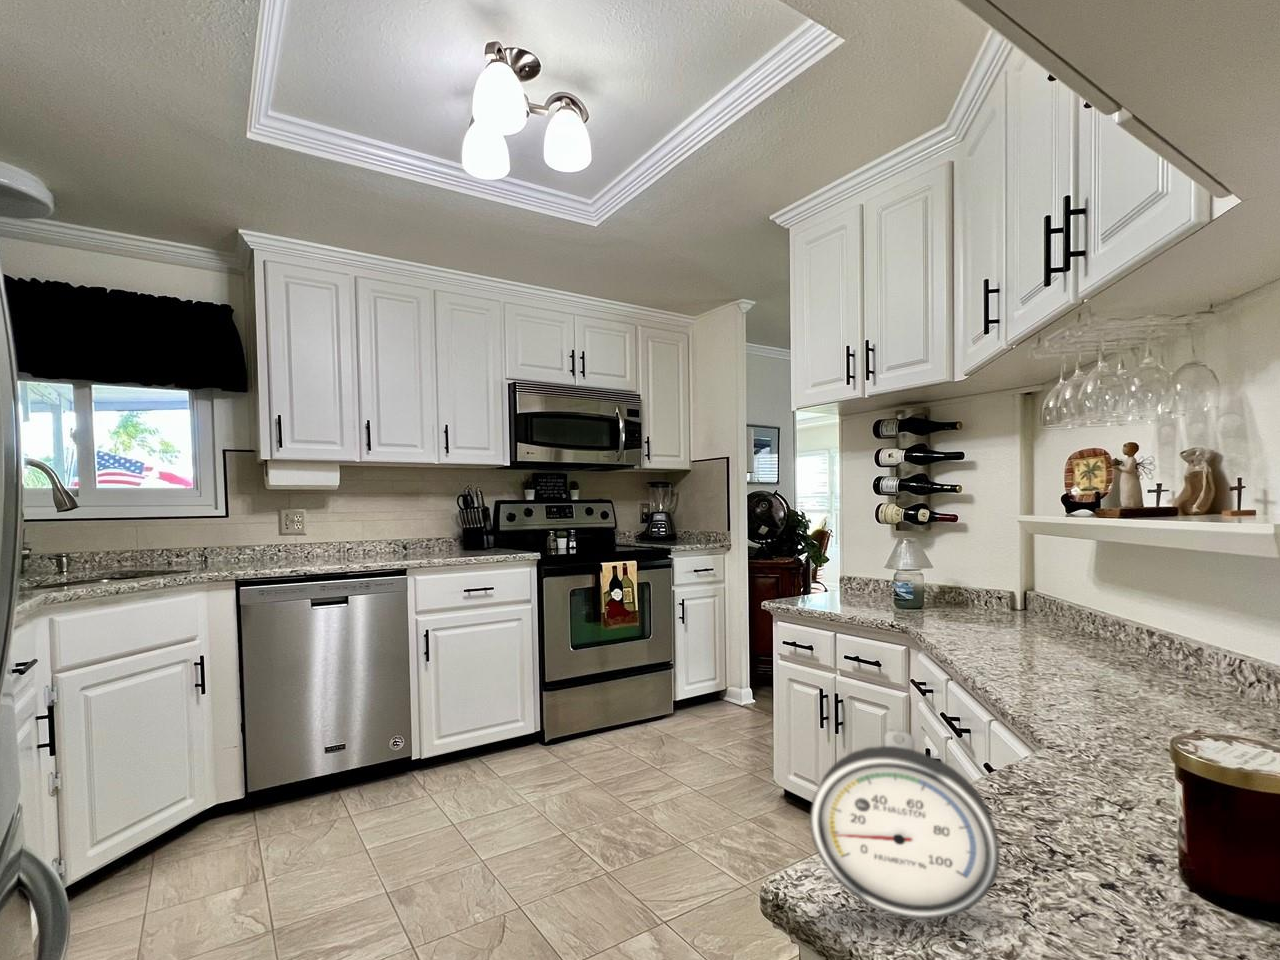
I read 10 %
